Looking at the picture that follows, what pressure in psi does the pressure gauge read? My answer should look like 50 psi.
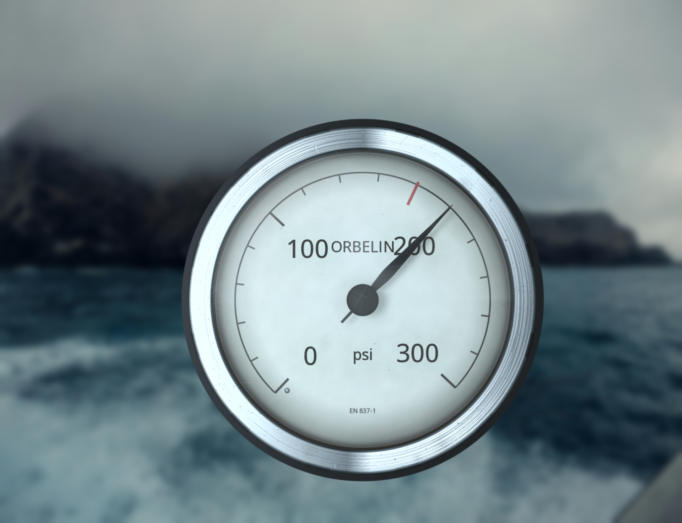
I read 200 psi
